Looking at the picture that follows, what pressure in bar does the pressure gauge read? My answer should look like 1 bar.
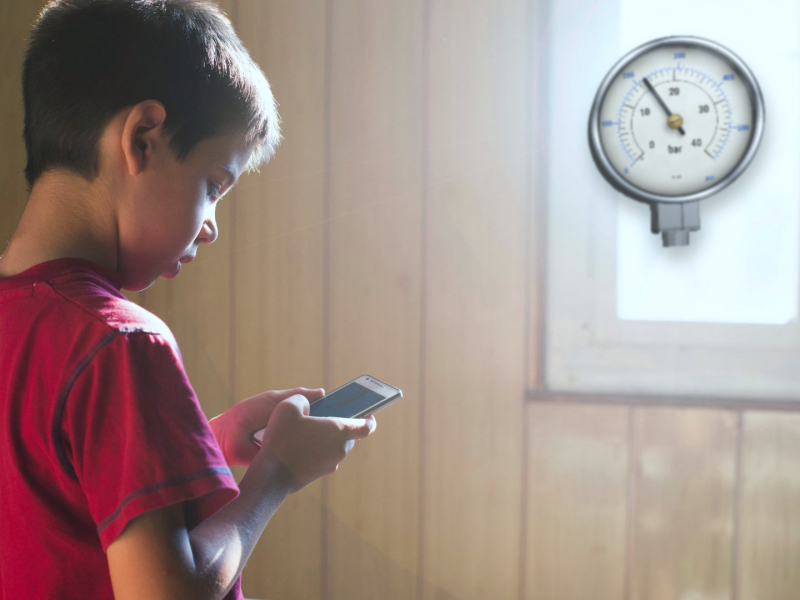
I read 15 bar
